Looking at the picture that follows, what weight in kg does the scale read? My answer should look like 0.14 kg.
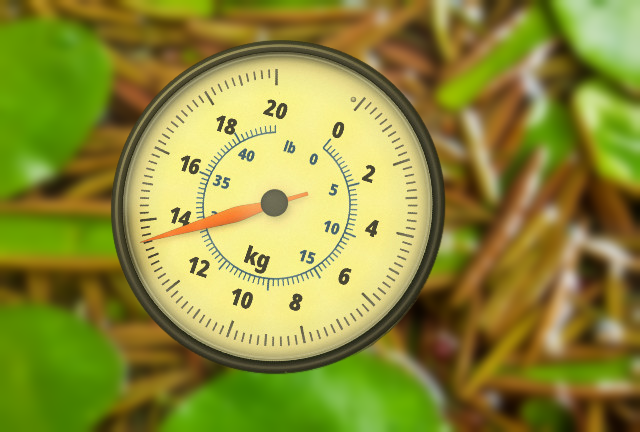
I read 13.4 kg
